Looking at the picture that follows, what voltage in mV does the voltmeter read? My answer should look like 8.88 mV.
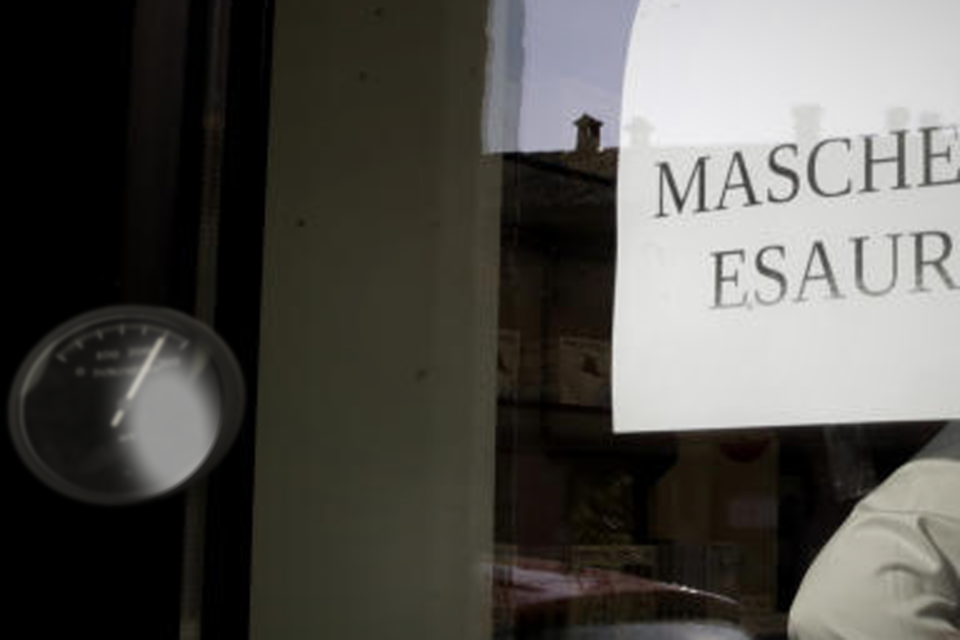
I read 250 mV
